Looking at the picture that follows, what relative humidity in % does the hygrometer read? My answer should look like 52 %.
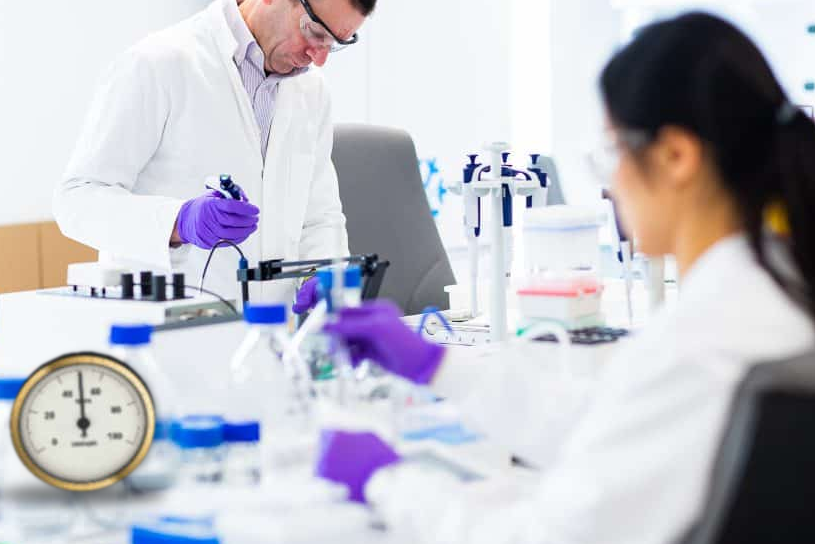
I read 50 %
